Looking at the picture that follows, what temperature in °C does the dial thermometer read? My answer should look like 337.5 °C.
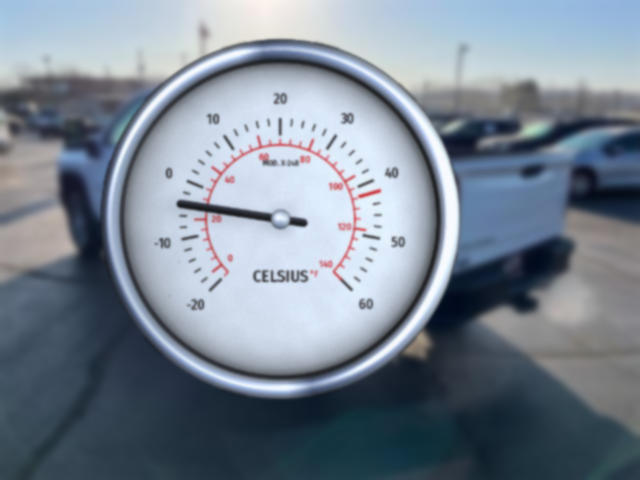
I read -4 °C
